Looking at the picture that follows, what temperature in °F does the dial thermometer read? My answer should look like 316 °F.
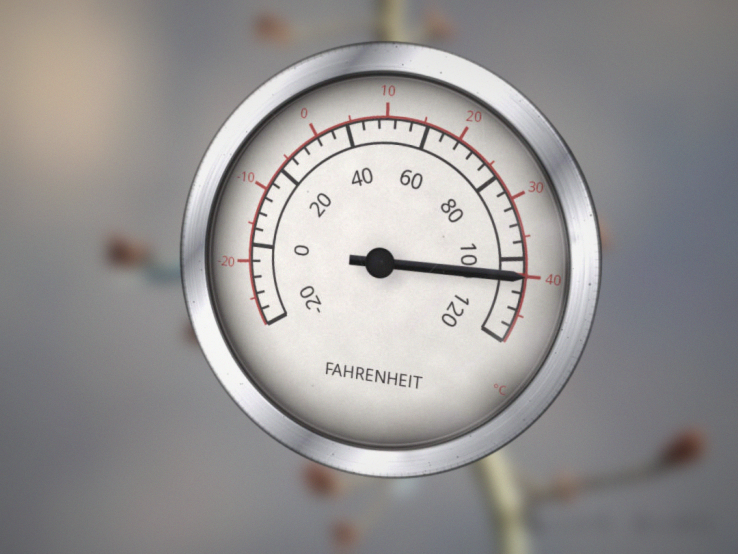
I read 104 °F
